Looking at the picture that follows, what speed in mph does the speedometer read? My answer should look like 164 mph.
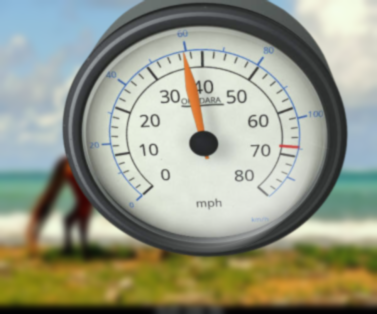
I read 37 mph
